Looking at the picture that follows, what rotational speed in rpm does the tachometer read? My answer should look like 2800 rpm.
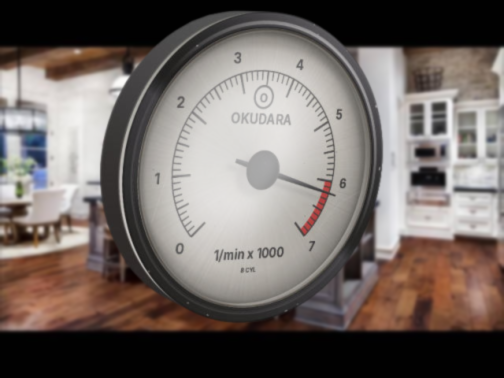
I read 6200 rpm
